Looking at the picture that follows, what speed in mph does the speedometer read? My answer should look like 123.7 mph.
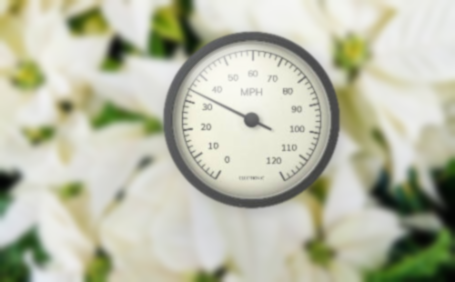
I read 34 mph
